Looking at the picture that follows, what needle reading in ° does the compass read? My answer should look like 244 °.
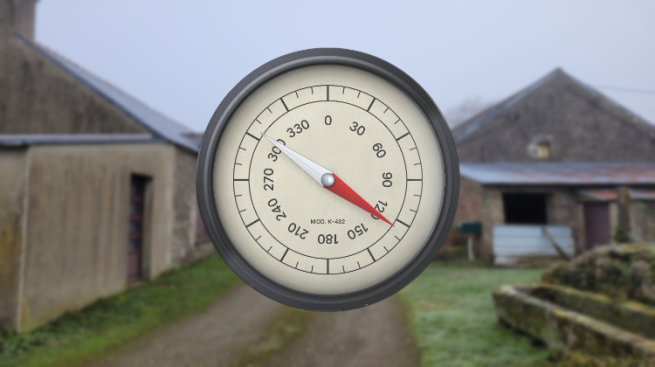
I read 125 °
